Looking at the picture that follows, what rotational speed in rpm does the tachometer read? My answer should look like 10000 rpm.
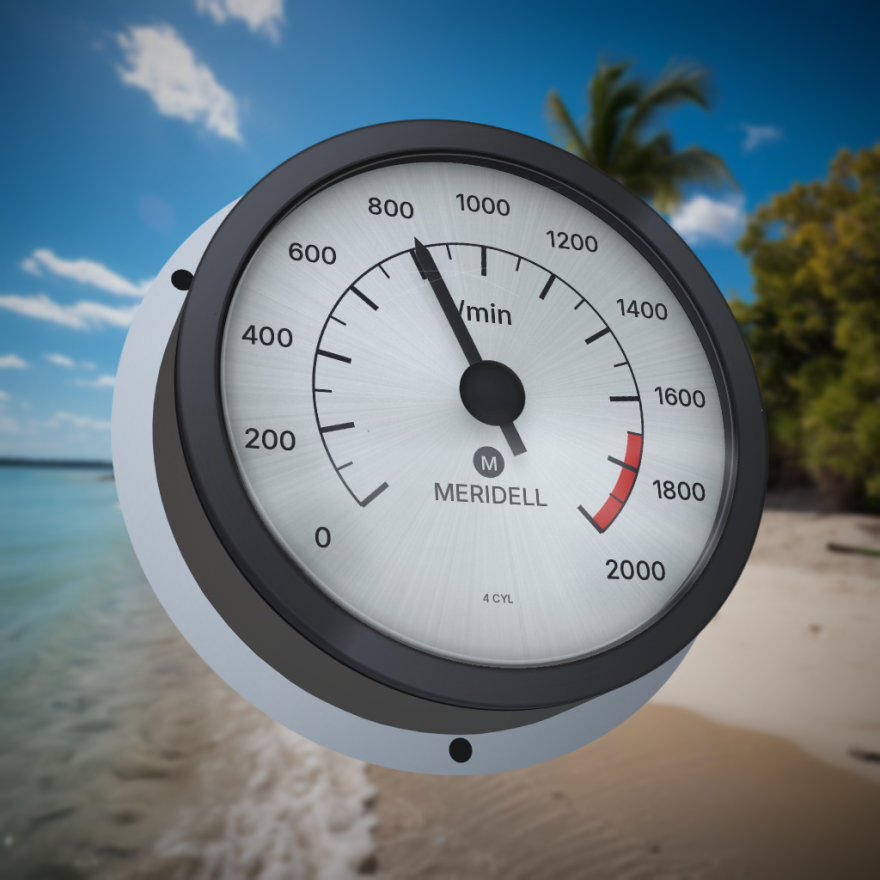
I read 800 rpm
